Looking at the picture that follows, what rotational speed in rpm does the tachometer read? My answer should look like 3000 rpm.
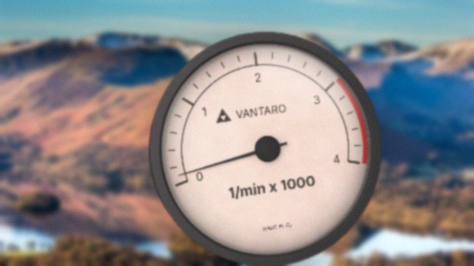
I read 100 rpm
